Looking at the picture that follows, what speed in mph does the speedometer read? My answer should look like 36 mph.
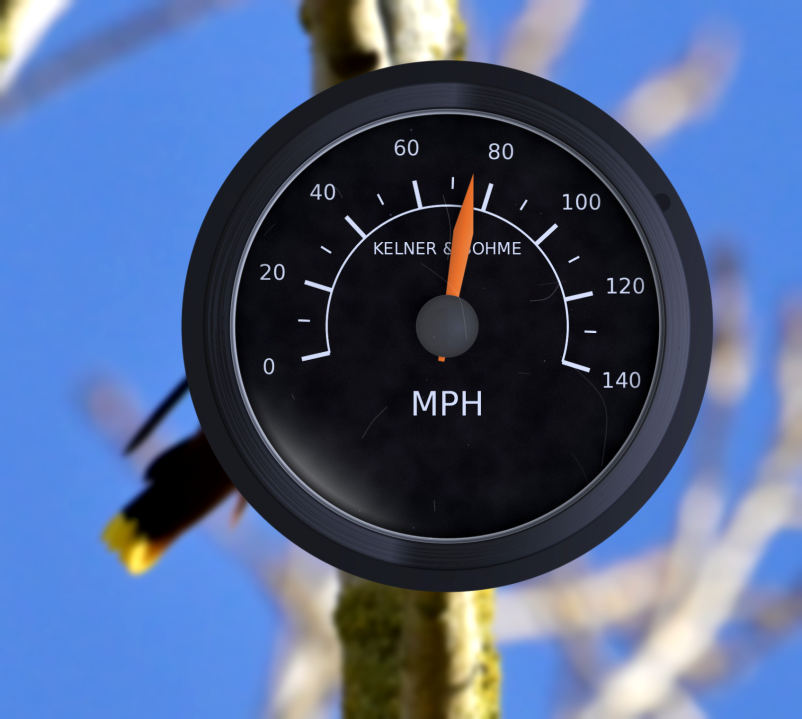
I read 75 mph
